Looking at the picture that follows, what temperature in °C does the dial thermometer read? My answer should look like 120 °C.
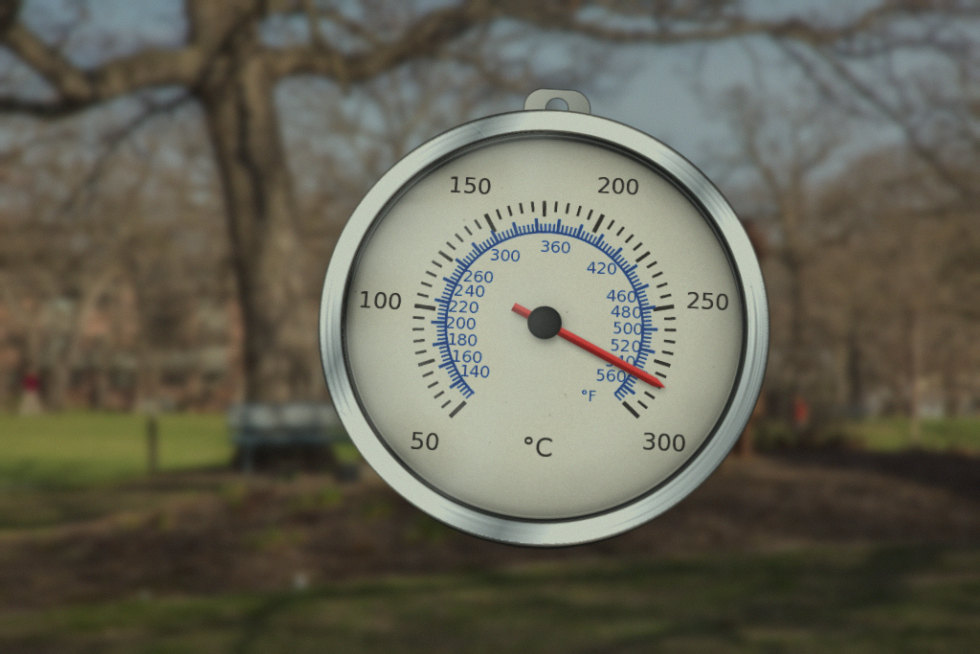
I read 285 °C
